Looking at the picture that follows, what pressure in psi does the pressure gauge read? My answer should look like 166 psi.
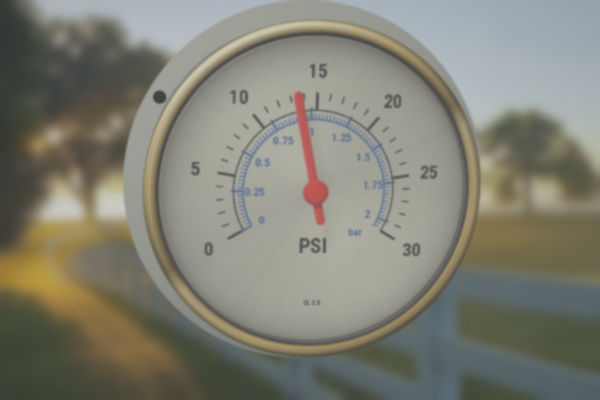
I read 13.5 psi
